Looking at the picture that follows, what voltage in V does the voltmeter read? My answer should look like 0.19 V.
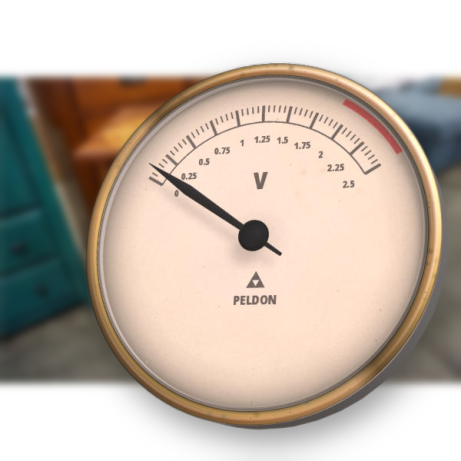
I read 0.1 V
